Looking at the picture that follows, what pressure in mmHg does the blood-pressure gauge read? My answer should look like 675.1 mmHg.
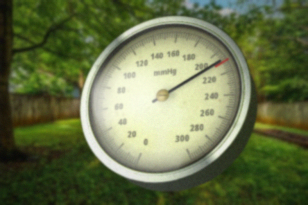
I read 210 mmHg
